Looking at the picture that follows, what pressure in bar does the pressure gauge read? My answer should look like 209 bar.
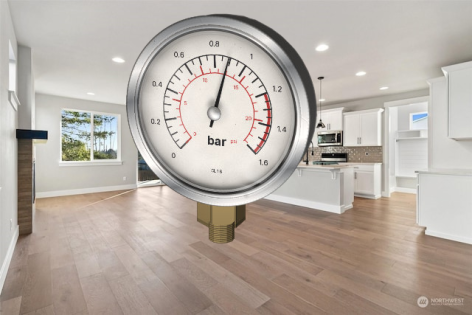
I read 0.9 bar
